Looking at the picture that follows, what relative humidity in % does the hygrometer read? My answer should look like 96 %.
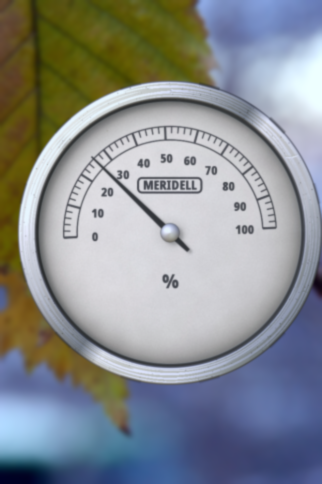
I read 26 %
